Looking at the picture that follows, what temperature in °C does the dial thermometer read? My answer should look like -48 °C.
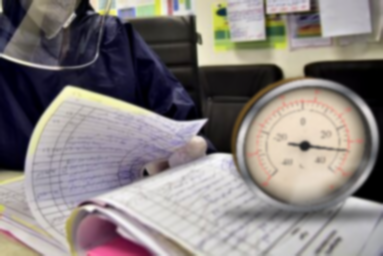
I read 30 °C
